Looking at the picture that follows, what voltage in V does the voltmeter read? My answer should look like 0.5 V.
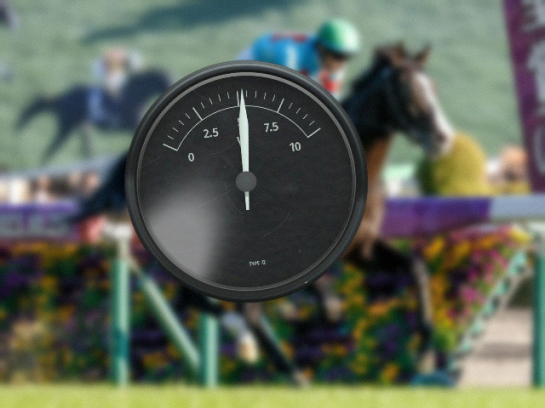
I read 5.25 V
